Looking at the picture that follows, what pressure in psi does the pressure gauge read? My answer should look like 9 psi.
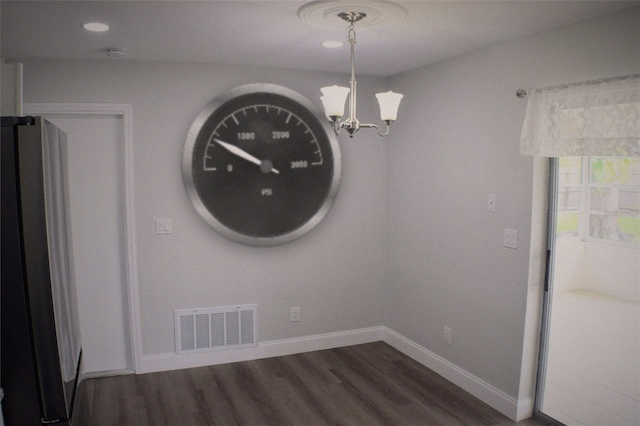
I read 500 psi
